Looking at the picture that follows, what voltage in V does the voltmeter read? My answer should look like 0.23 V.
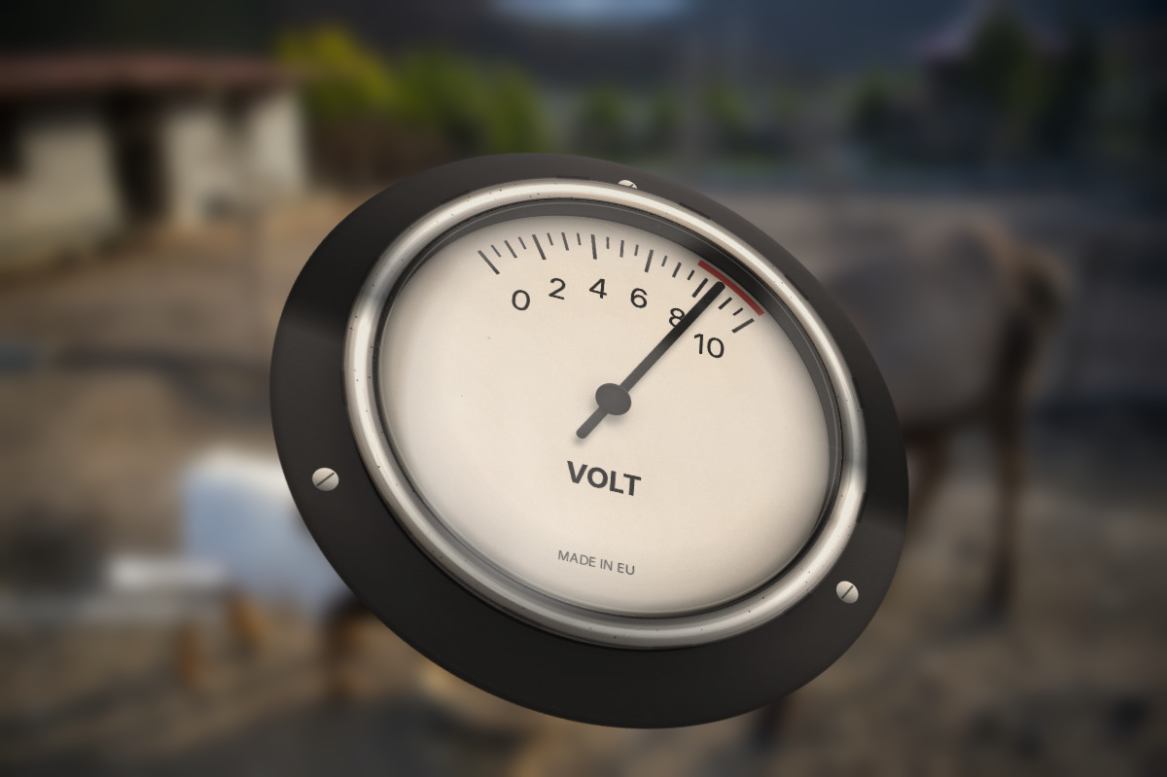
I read 8.5 V
